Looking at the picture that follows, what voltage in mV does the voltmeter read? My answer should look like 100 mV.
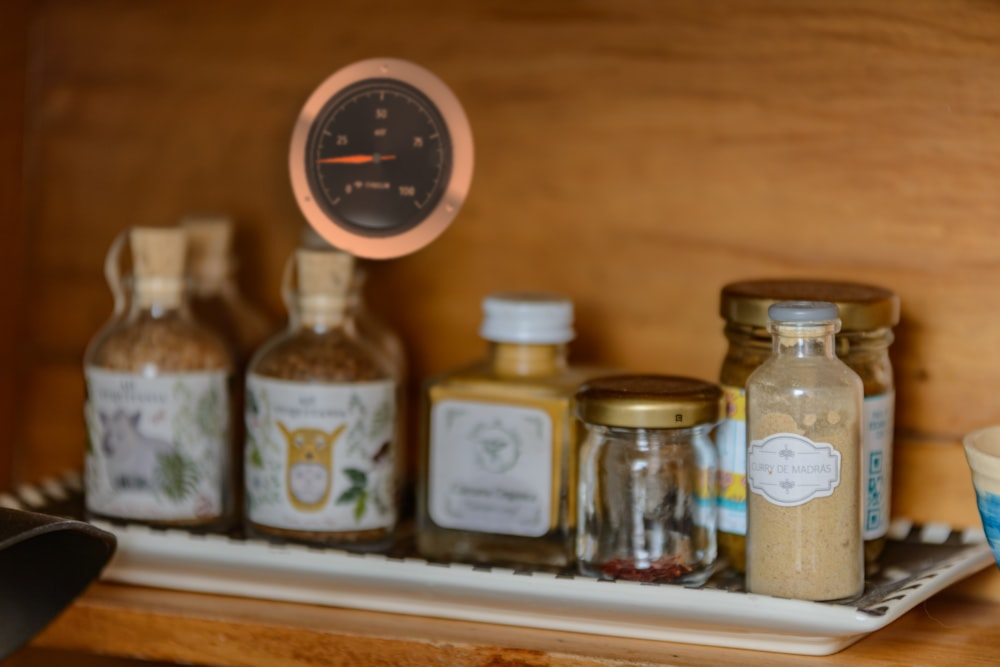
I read 15 mV
